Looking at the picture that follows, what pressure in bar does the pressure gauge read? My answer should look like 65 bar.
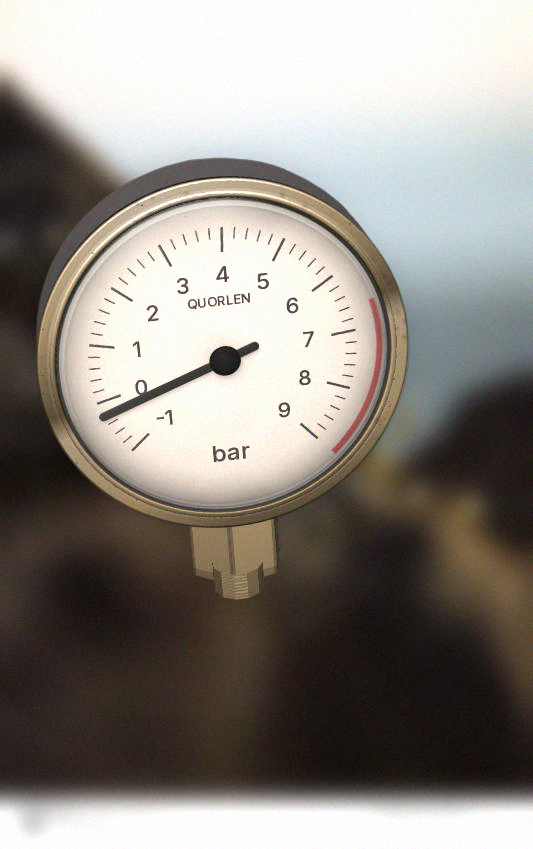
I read -0.2 bar
